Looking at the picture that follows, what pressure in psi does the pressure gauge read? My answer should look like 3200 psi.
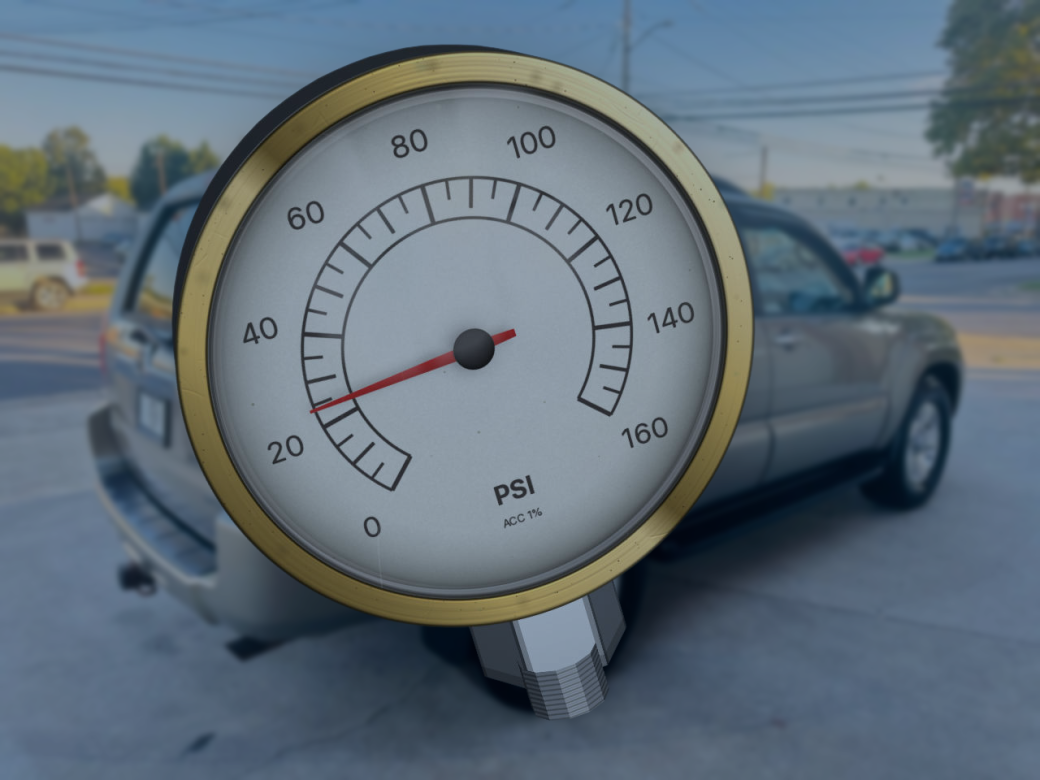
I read 25 psi
